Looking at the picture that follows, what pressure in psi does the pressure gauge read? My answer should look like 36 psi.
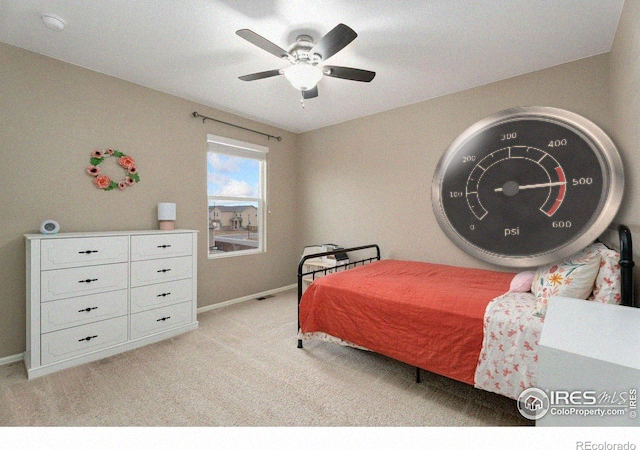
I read 500 psi
